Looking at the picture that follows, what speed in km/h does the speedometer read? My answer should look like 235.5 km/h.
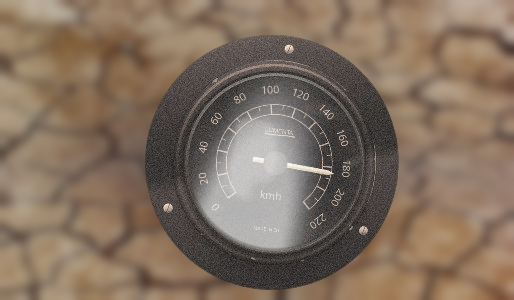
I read 185 km/h
